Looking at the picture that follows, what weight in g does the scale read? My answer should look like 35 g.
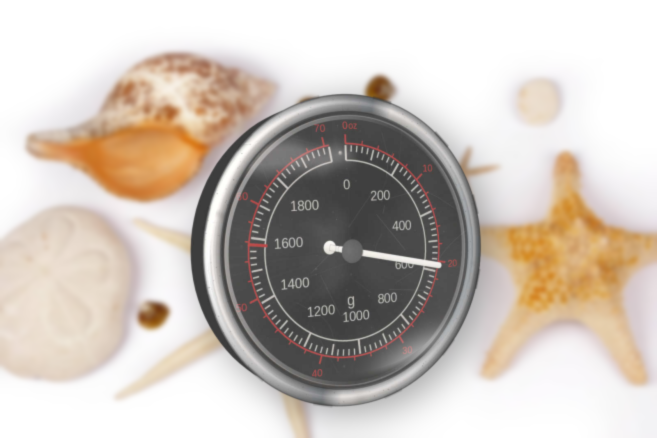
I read 580 g
